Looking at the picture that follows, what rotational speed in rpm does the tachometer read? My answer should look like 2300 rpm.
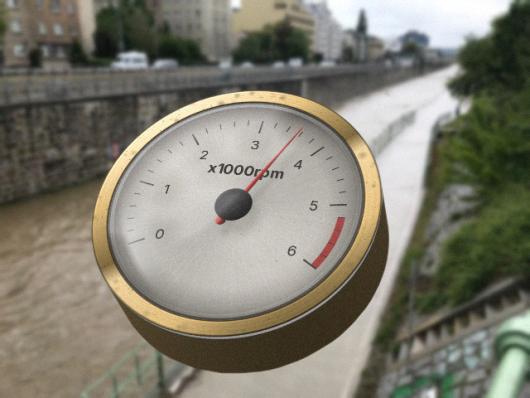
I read 3600 rpm
